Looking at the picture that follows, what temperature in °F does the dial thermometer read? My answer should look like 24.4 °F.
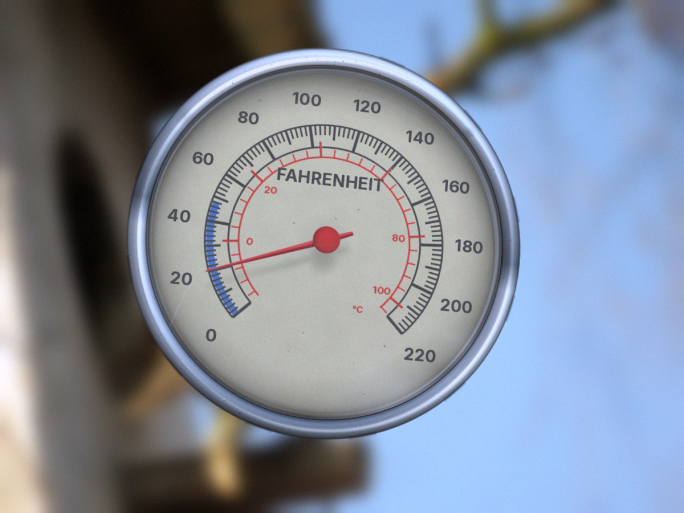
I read 20 °F
